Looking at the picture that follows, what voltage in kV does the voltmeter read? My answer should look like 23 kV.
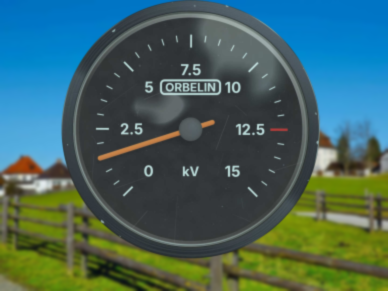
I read 1.5 kV
